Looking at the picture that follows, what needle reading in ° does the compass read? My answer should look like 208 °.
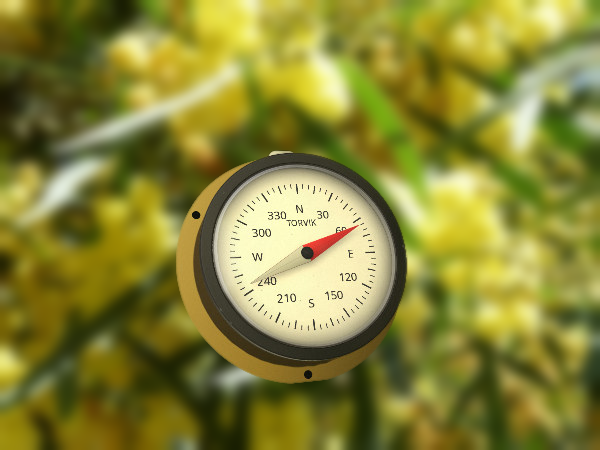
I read 65 °
